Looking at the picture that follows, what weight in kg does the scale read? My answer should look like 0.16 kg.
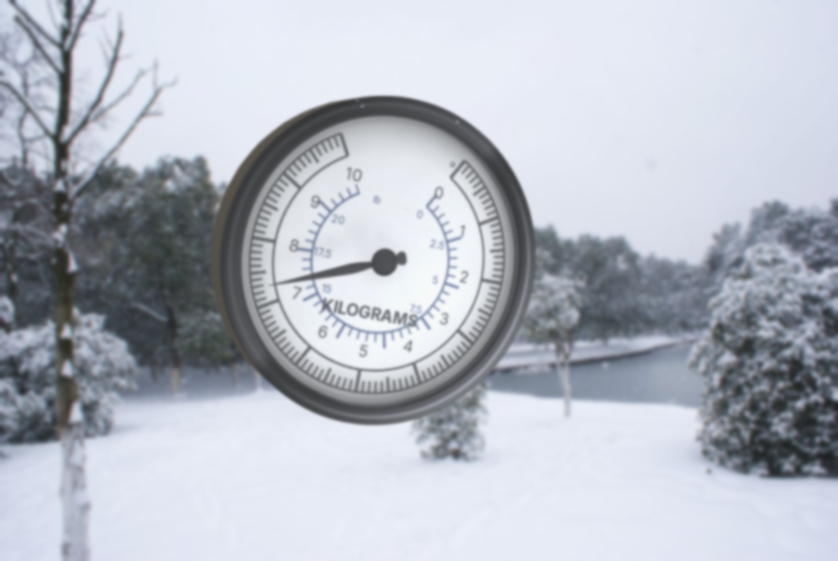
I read 7.3 kg
